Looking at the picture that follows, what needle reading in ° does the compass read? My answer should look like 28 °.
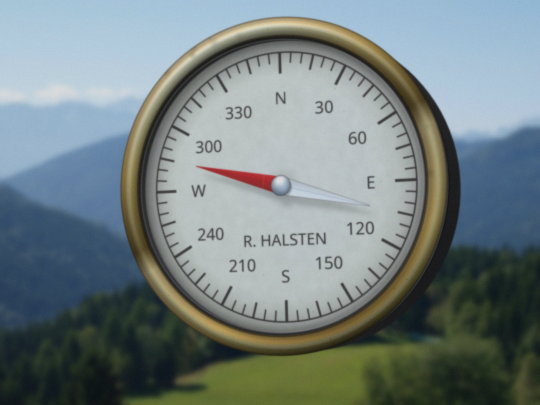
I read 285 °
